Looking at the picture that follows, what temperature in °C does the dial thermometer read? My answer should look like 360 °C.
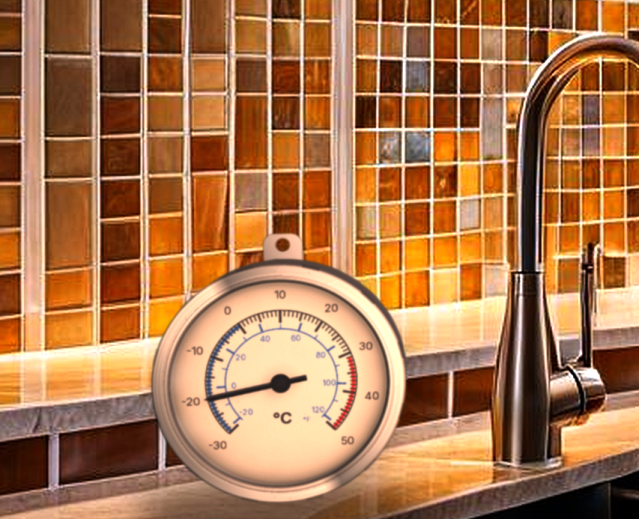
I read -20 °C
